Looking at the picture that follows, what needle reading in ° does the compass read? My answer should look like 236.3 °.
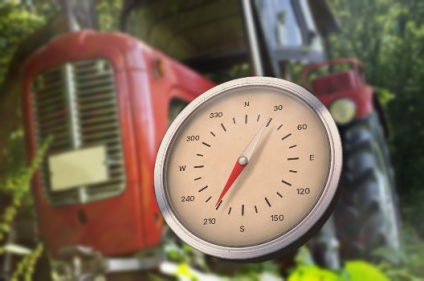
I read 210 °
